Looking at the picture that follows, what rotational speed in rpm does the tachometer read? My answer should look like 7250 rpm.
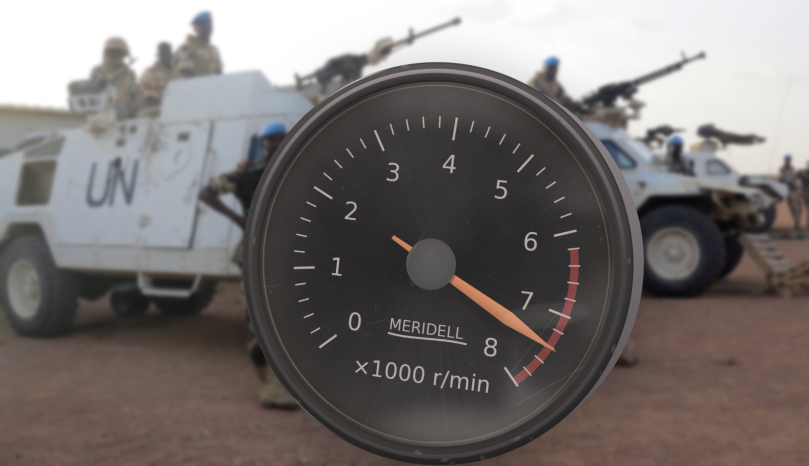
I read 7400 rpm
